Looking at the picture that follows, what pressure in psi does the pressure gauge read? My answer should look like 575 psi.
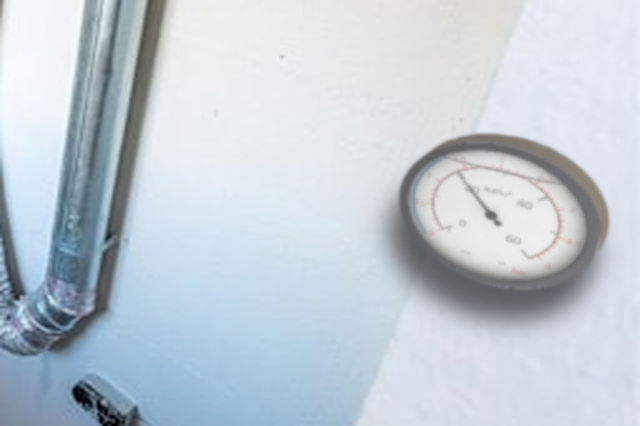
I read 20 psi
